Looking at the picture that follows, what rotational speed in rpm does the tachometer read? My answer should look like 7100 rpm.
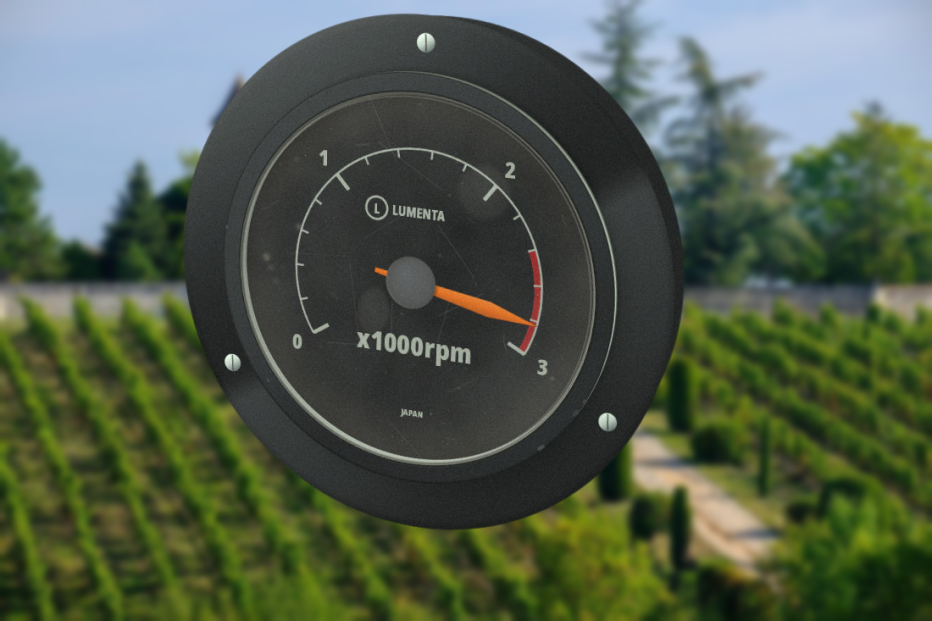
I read 2800 rpm
